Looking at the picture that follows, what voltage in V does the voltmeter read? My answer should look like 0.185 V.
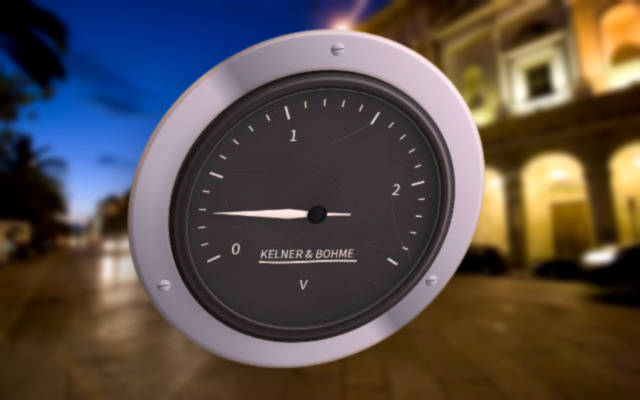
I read 0.3 V
